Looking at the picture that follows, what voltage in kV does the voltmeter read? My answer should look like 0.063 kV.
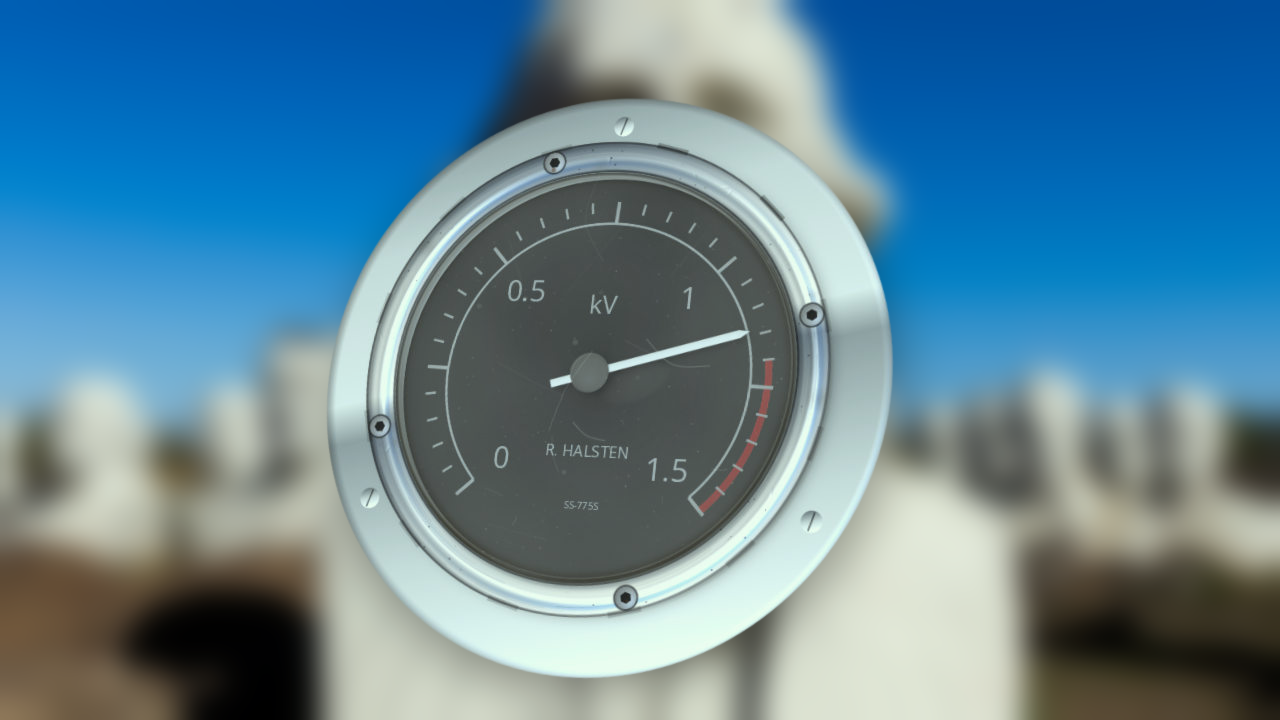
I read 1.15 kV
